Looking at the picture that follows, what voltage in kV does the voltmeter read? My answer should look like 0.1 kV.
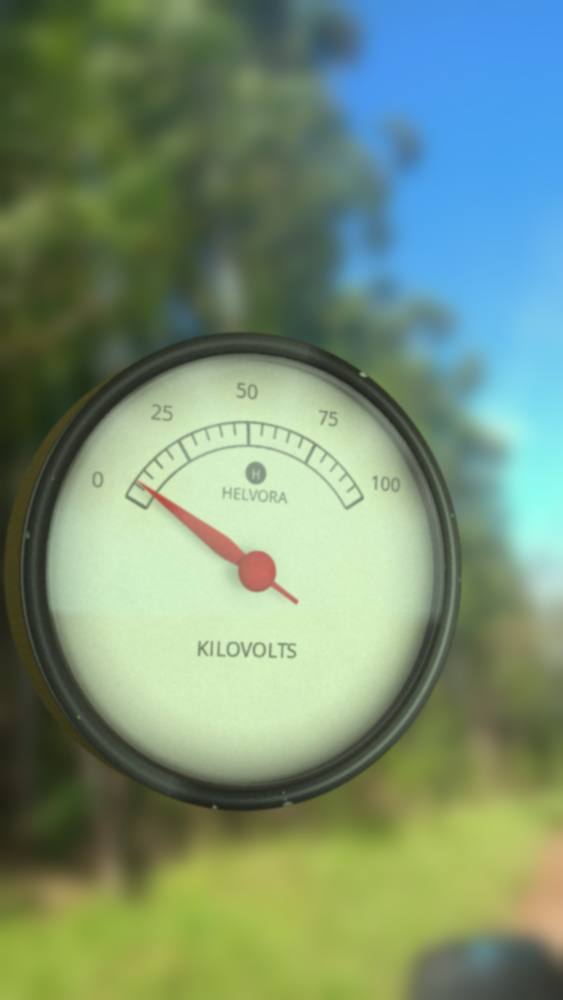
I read 5 kV
